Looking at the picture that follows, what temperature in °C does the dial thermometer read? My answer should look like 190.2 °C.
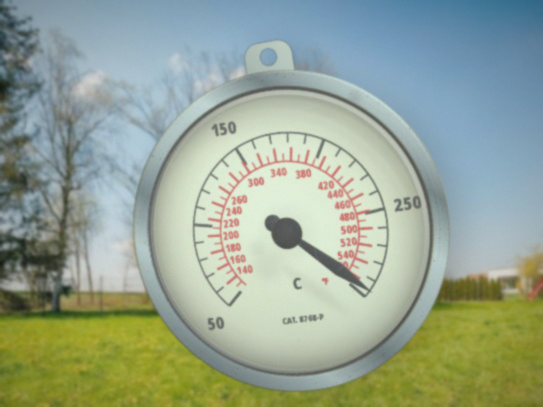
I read 295 °C
